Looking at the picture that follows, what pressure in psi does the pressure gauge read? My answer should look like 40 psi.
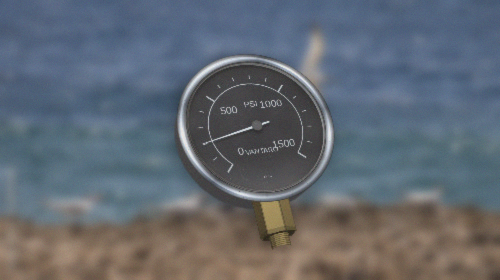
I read 200 psi
